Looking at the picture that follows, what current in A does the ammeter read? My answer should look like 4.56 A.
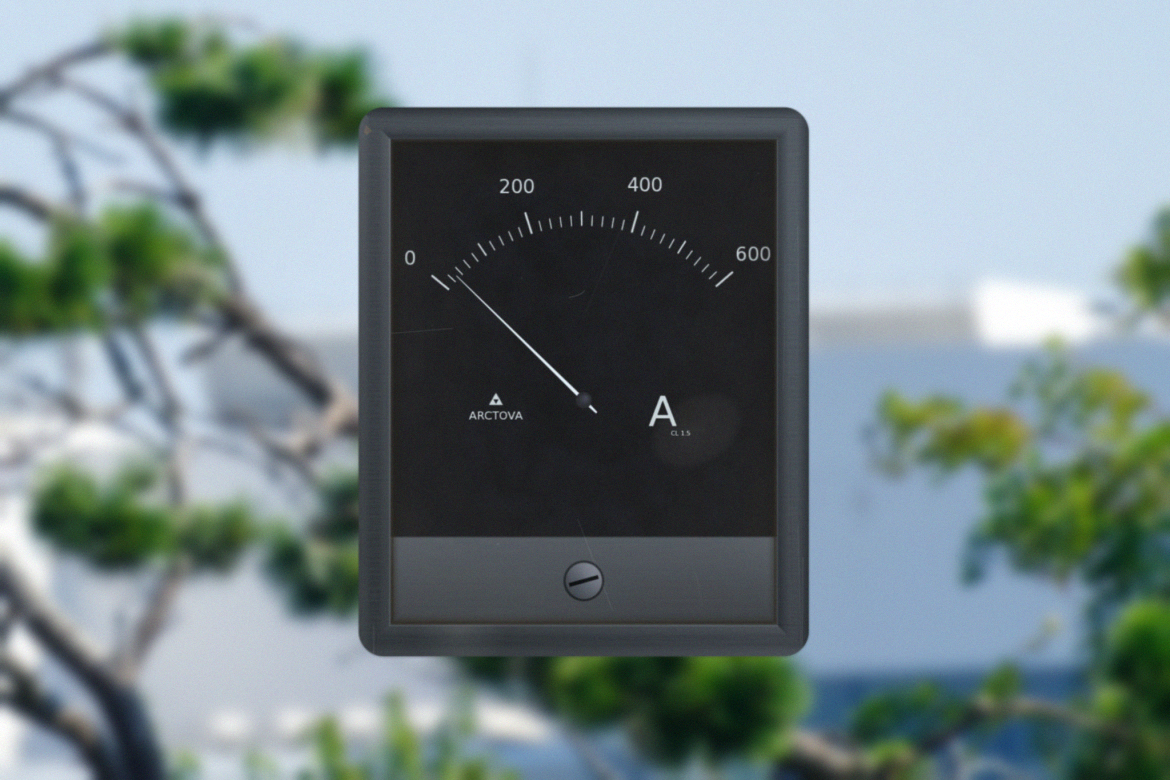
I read 30 A
